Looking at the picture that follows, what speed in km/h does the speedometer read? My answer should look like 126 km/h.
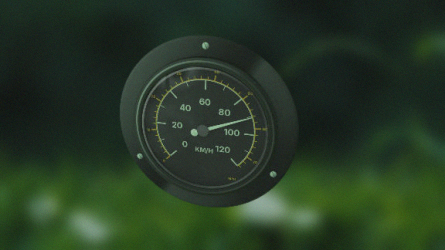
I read 90 km/h
